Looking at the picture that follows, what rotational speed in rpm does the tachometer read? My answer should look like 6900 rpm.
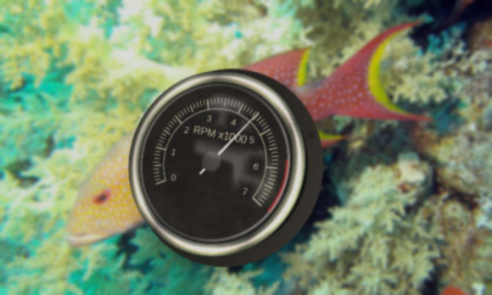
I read 4500 rpm
